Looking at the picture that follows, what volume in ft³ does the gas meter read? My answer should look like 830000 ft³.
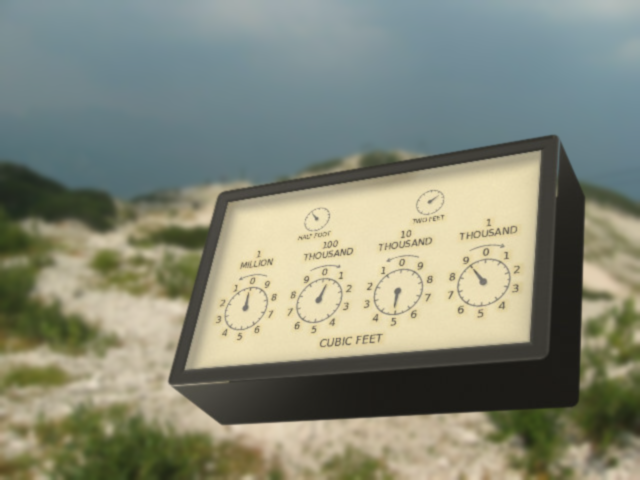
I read 4900 ft³
